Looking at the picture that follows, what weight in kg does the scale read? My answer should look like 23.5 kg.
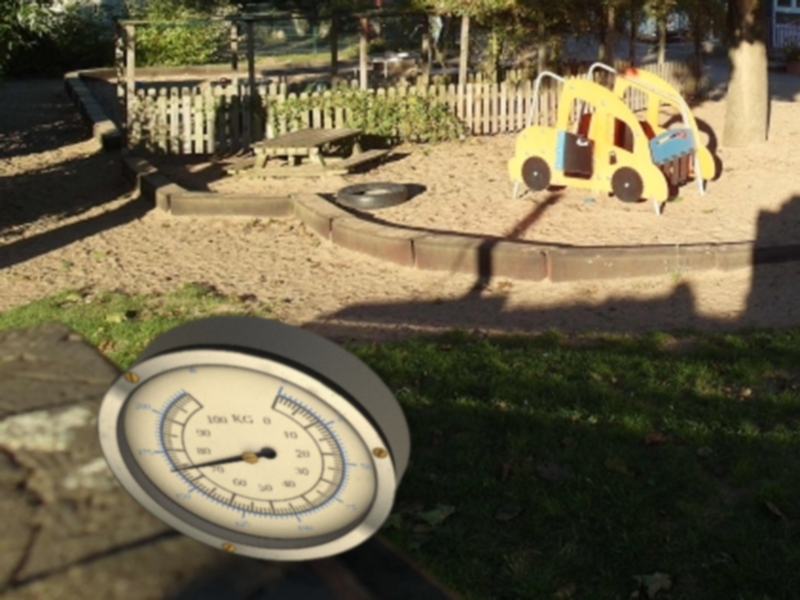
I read 75 kg
